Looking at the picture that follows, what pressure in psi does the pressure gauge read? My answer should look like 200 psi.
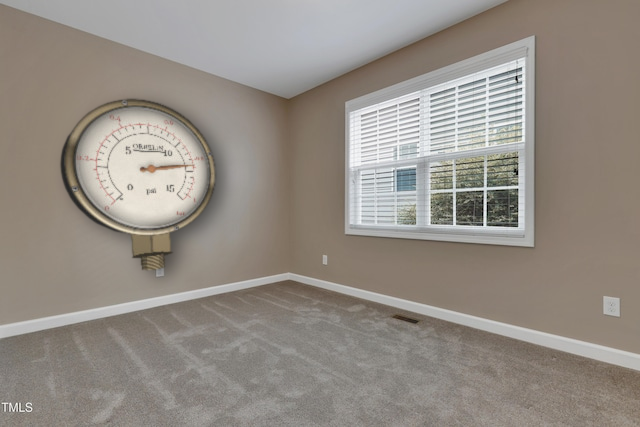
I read 12 psi
